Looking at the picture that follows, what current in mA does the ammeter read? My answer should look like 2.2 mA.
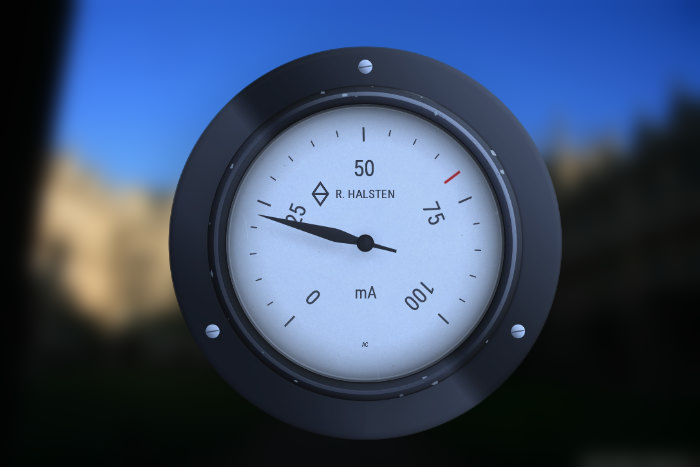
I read 22.5 mA
